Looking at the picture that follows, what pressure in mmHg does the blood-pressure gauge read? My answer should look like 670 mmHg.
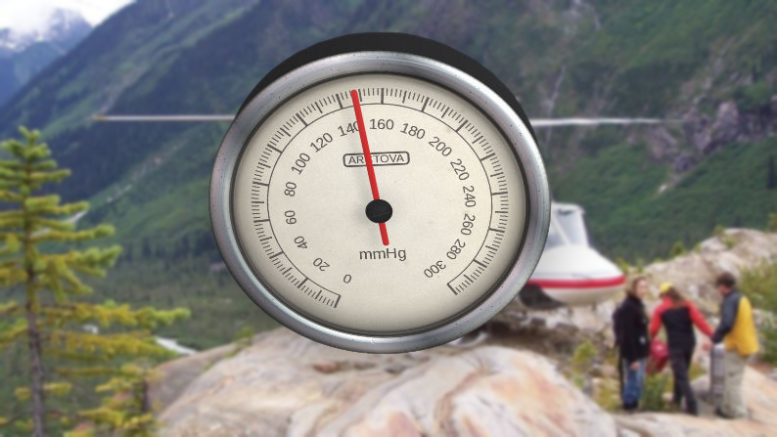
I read 148 mmHg
